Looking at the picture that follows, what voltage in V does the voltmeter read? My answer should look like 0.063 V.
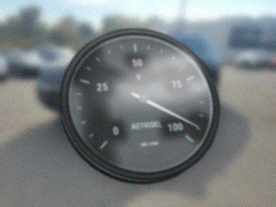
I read 95 V
